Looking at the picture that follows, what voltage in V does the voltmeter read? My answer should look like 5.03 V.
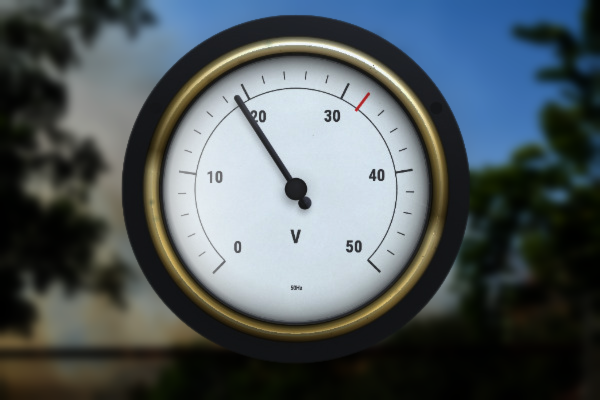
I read 19 V
